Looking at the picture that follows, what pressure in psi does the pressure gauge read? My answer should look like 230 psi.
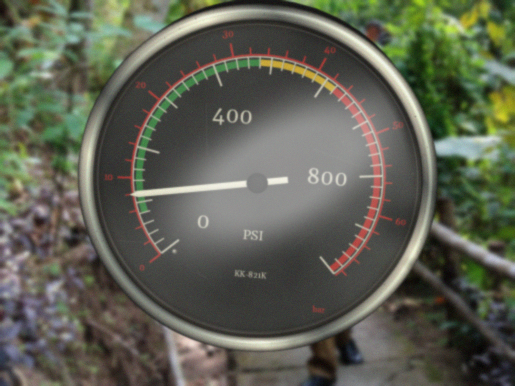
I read 120 psi
